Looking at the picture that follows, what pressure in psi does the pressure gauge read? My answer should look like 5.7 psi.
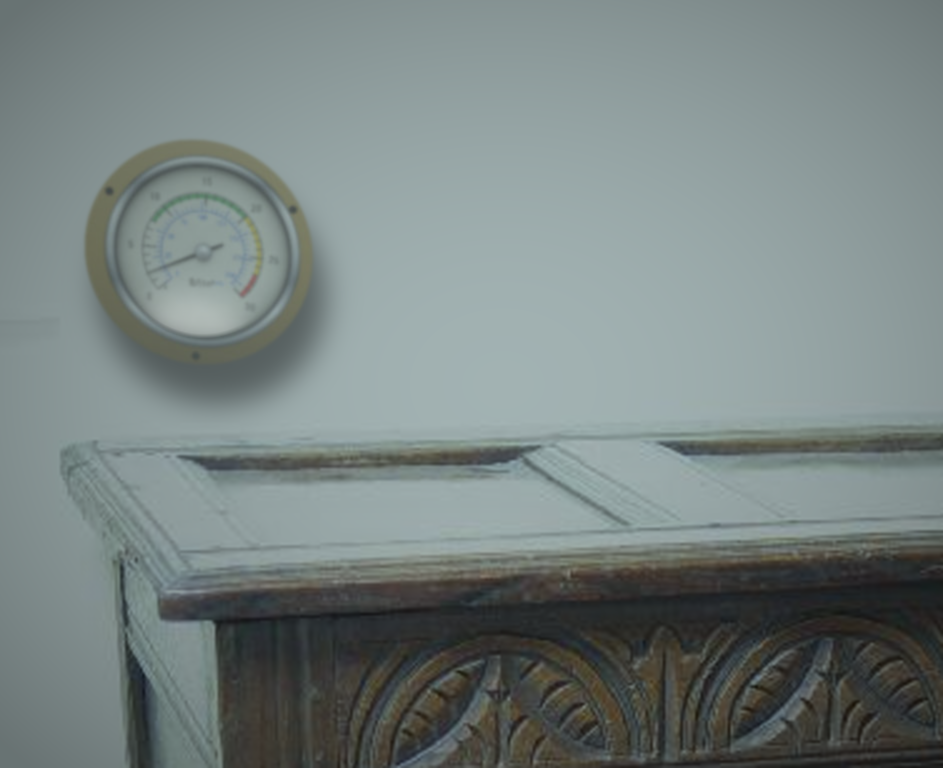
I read 2 psi
